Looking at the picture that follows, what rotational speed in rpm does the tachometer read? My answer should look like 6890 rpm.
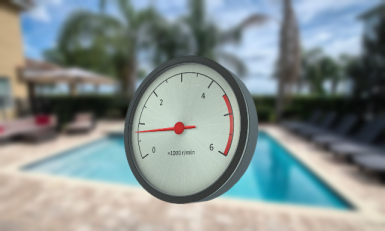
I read 750 rpm
